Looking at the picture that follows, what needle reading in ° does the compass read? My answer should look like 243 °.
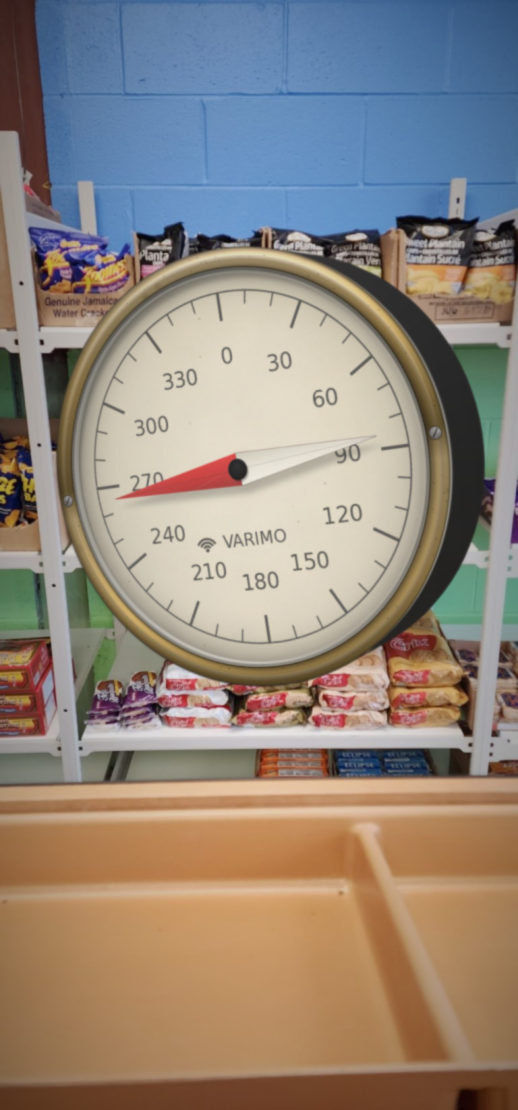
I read 265 °
